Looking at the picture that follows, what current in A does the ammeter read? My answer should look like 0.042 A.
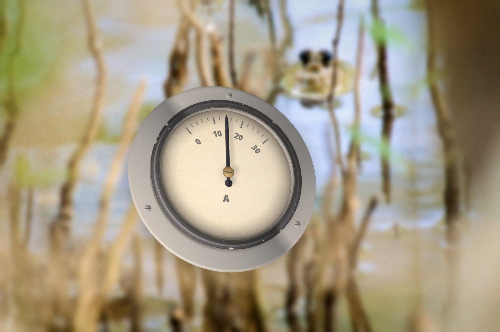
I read 14 A
